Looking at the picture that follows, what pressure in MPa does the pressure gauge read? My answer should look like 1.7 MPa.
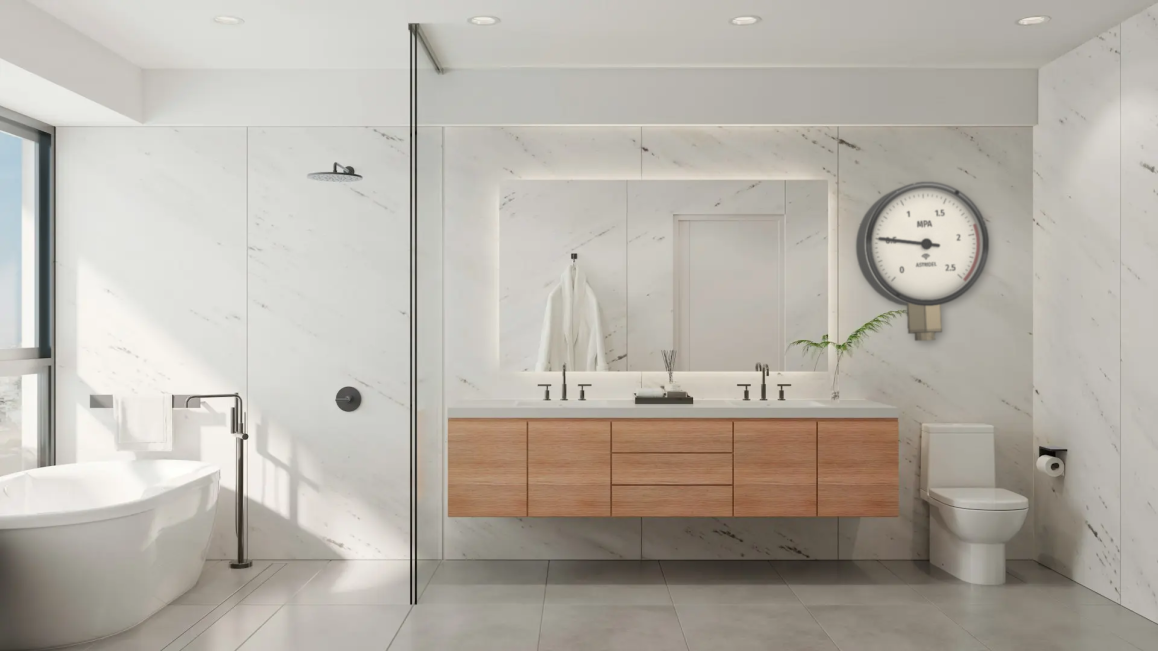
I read 0.5 MPa
